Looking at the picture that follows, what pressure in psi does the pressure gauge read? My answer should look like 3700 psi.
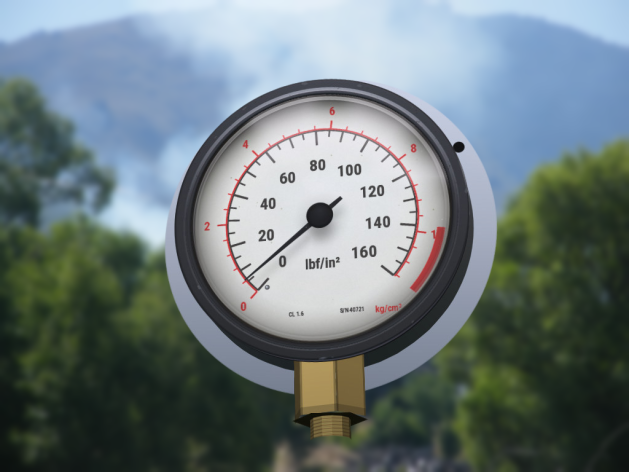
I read 5 psi
